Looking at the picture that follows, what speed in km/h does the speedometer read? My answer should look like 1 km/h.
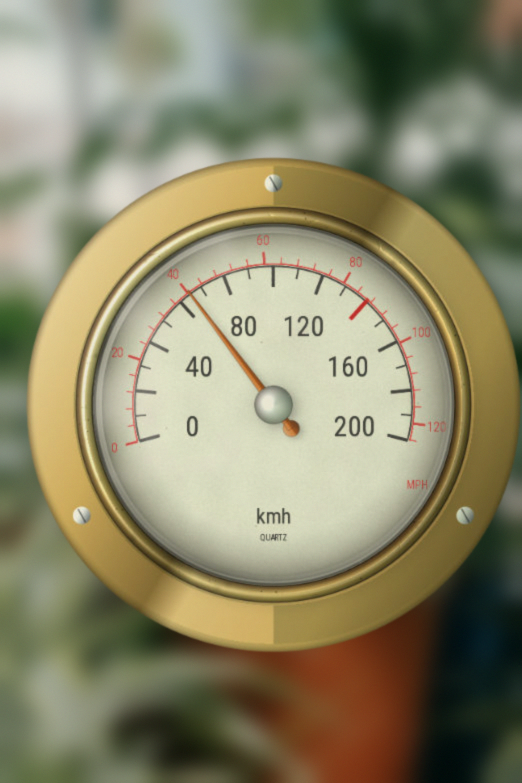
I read 65 km/h
